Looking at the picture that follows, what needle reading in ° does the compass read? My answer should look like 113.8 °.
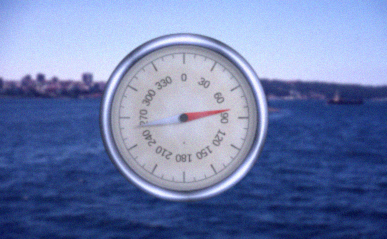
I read 80 °
